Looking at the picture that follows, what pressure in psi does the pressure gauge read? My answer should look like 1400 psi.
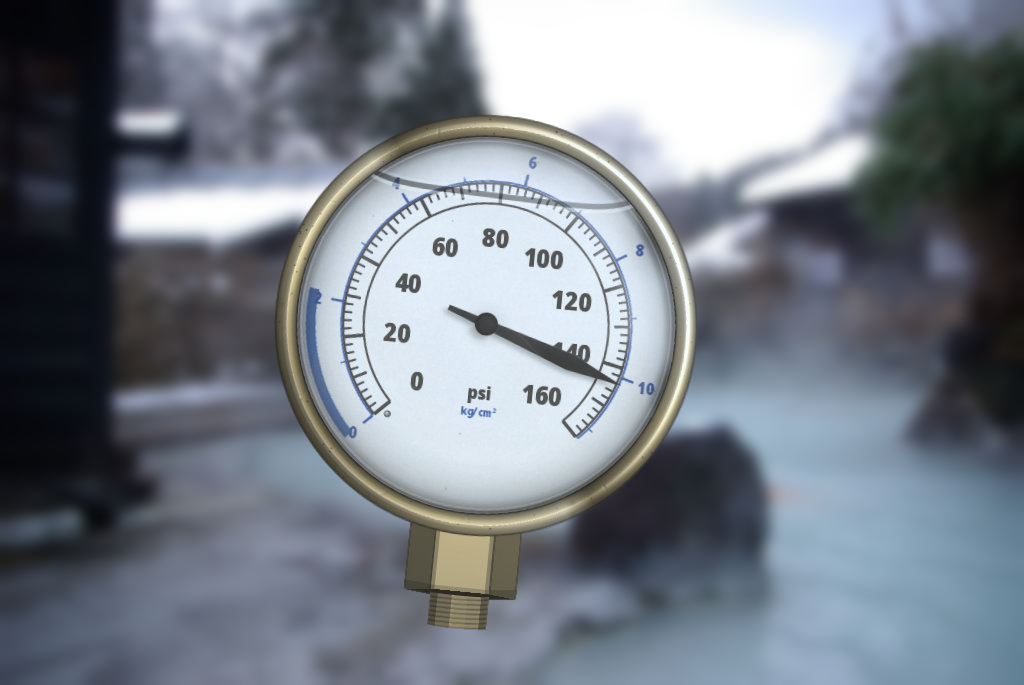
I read 144 psi
